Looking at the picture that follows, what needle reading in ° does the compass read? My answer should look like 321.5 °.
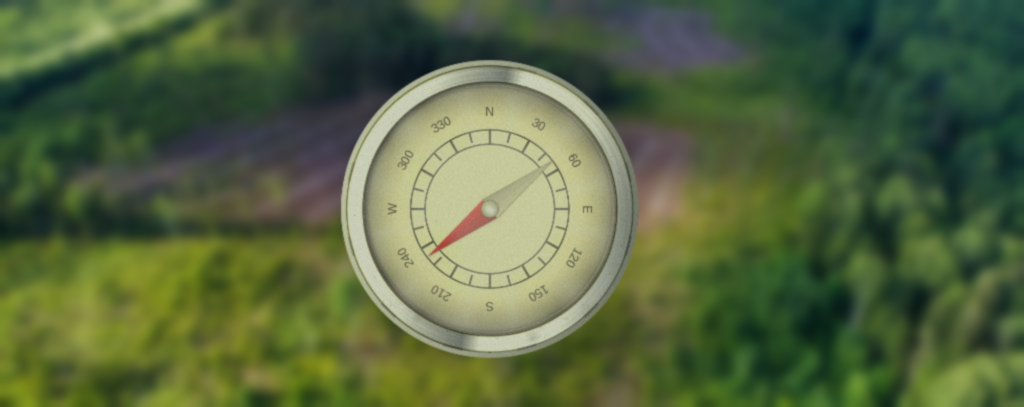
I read 232.5 °
